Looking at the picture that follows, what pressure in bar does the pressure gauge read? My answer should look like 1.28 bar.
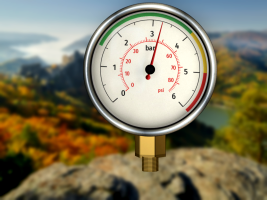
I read 3.25 bar
